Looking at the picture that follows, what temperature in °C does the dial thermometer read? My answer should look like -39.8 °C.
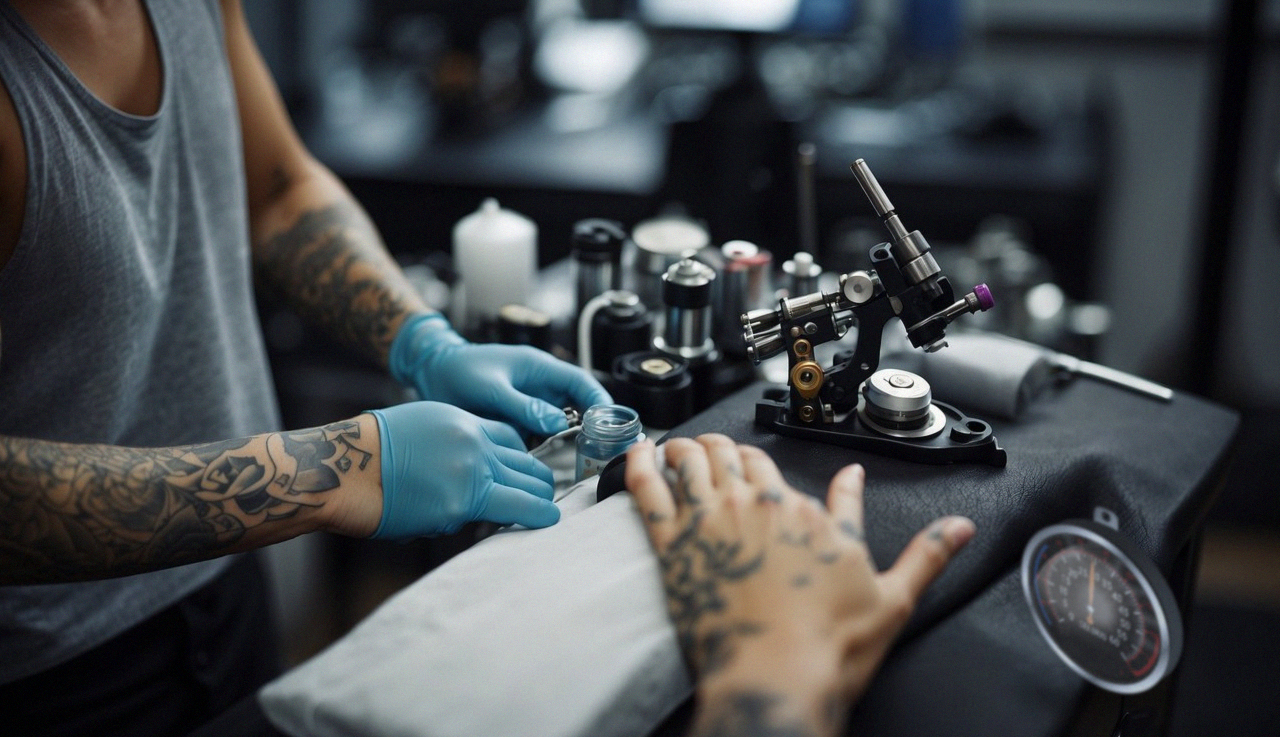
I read 30 °C
